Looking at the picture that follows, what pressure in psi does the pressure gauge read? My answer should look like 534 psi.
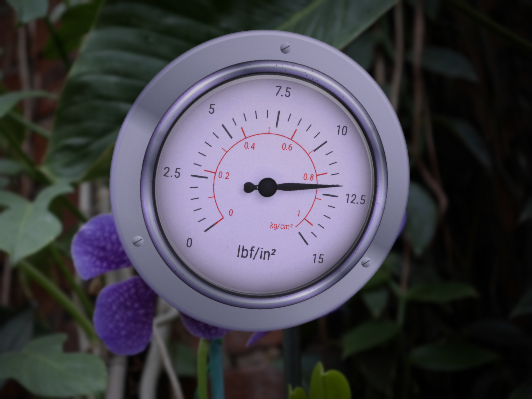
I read 12 psi
